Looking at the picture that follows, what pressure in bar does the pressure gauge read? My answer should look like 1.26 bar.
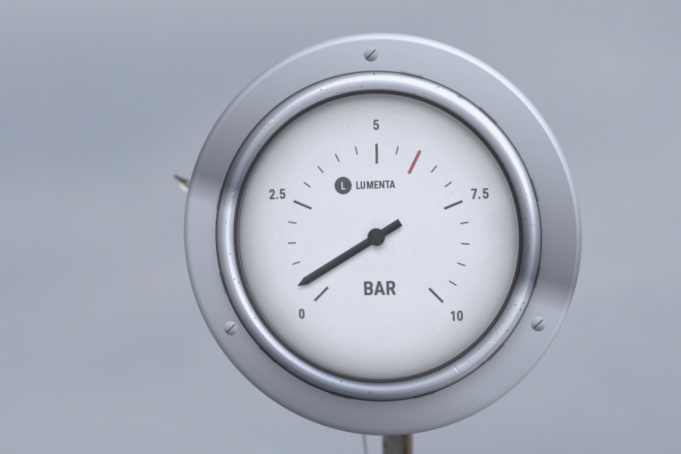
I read 0.5 bar
